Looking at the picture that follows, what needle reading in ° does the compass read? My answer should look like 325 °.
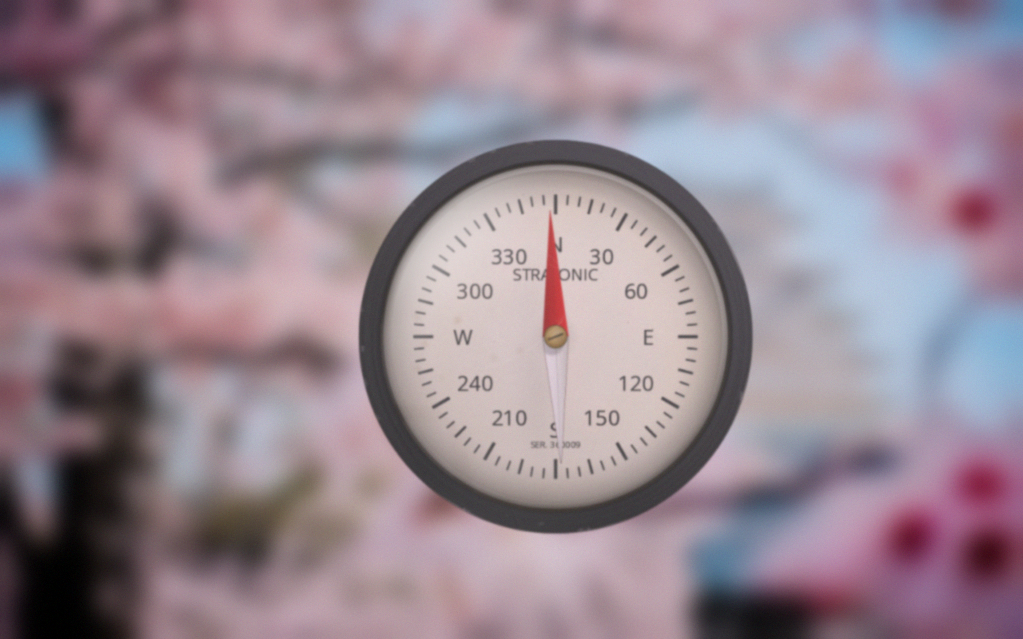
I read 357.5 °
